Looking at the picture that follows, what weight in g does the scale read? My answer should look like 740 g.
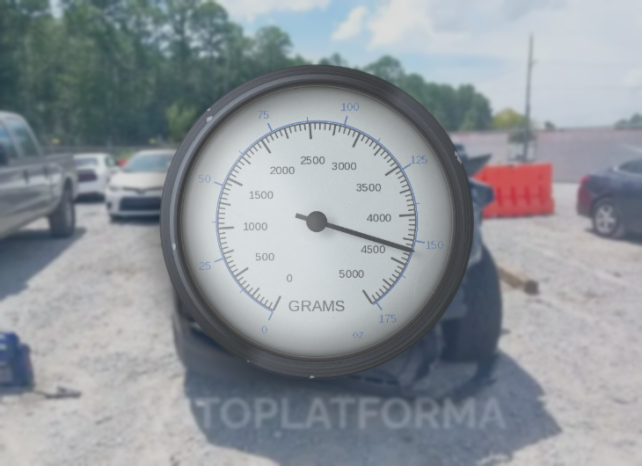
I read 4350 g
